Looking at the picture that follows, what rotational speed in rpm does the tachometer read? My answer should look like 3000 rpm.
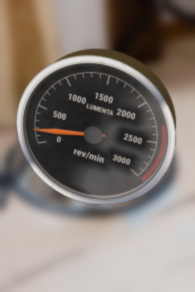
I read 200 rpm
